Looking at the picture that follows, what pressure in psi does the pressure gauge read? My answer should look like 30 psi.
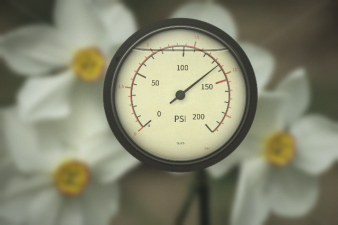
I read 135 psi
